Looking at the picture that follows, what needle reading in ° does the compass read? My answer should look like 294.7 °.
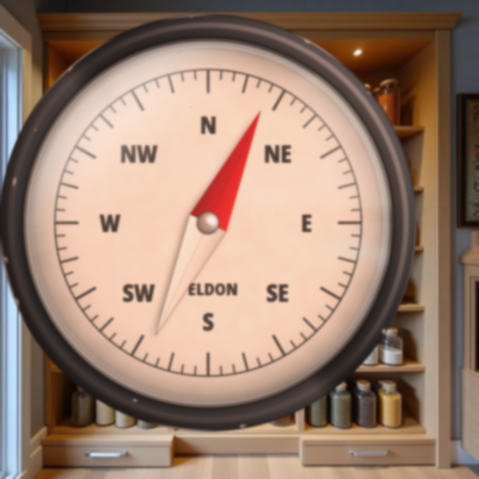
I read 25 °
